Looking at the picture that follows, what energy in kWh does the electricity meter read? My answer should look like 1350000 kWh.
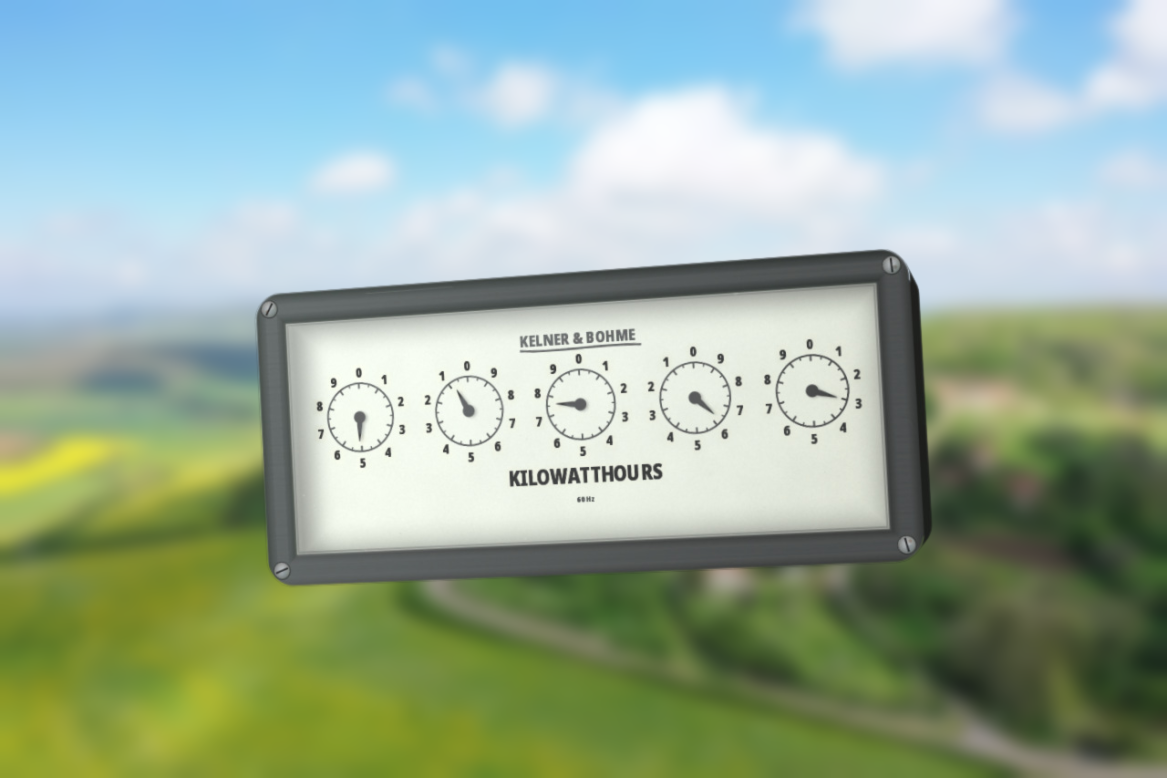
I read 50763 kWh
